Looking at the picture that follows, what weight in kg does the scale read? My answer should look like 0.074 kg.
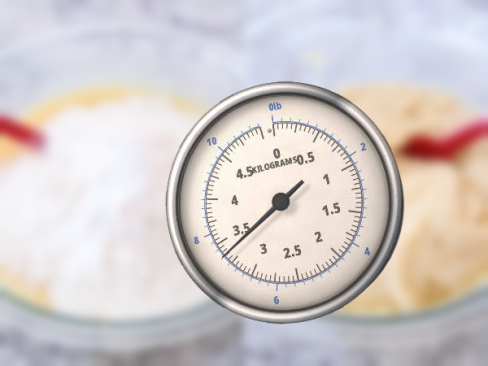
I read 3.35 kg
